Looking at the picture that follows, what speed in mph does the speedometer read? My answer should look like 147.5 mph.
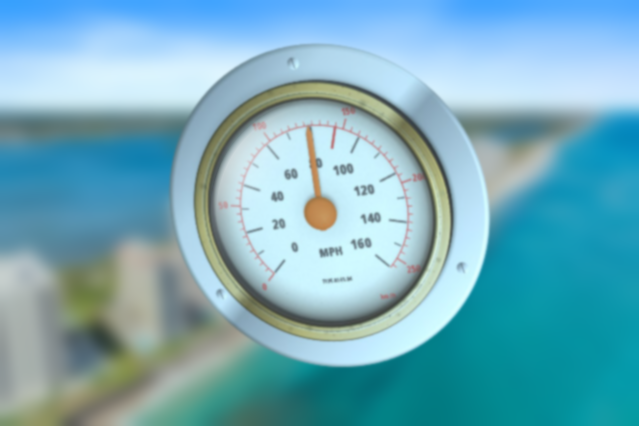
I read 80 mph
